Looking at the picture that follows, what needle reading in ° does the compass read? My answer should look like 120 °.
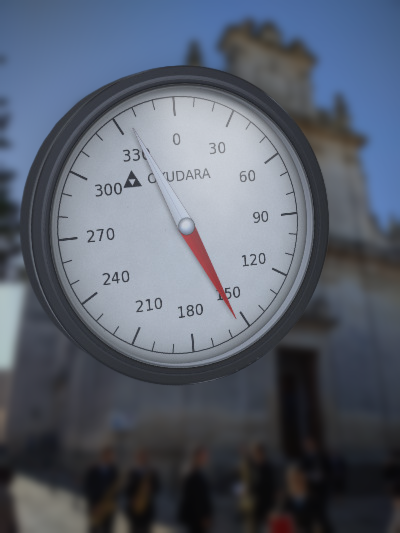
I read 155 °
